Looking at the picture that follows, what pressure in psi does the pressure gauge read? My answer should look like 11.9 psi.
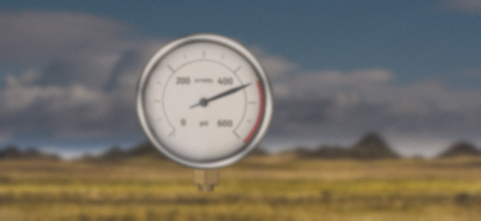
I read 450 psi
